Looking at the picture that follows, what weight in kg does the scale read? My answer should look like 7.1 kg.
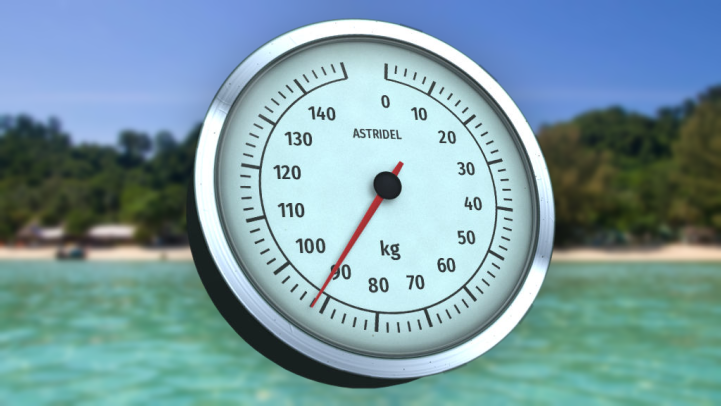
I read 92 kg
